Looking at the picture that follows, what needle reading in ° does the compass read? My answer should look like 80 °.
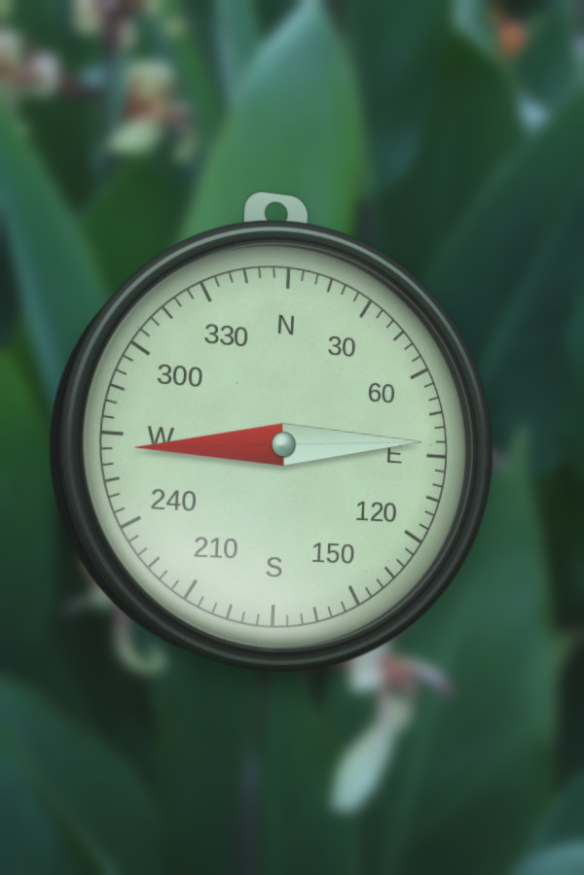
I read 265 °
